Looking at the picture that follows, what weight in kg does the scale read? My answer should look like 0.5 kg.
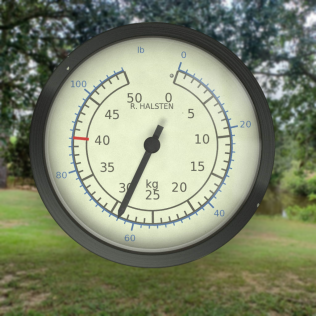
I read 29 kg
